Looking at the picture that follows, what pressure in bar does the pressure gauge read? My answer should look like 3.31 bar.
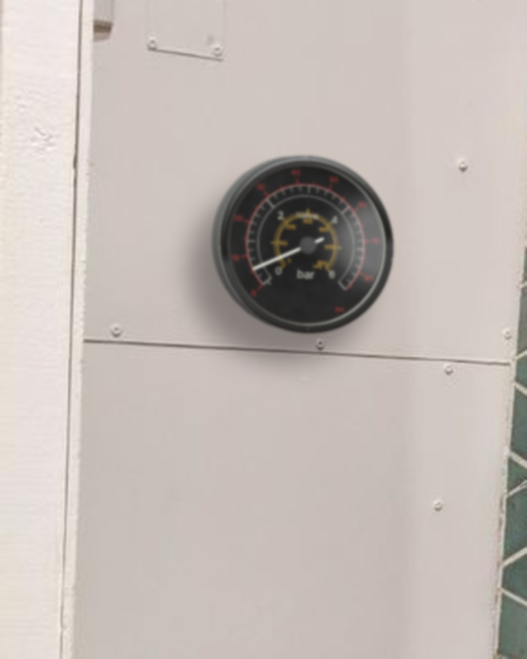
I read 0.4 bar
